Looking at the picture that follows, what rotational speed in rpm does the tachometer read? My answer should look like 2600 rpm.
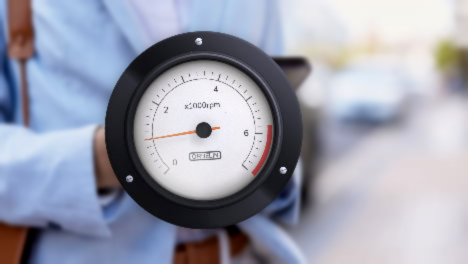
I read 1000 rpm
